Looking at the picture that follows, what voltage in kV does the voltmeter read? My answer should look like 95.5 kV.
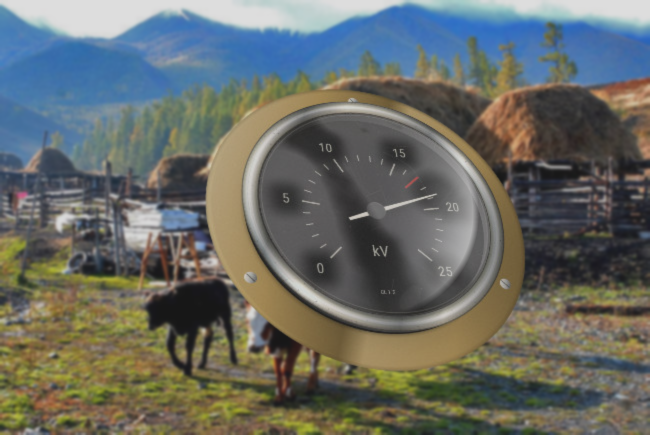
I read 19 kV
